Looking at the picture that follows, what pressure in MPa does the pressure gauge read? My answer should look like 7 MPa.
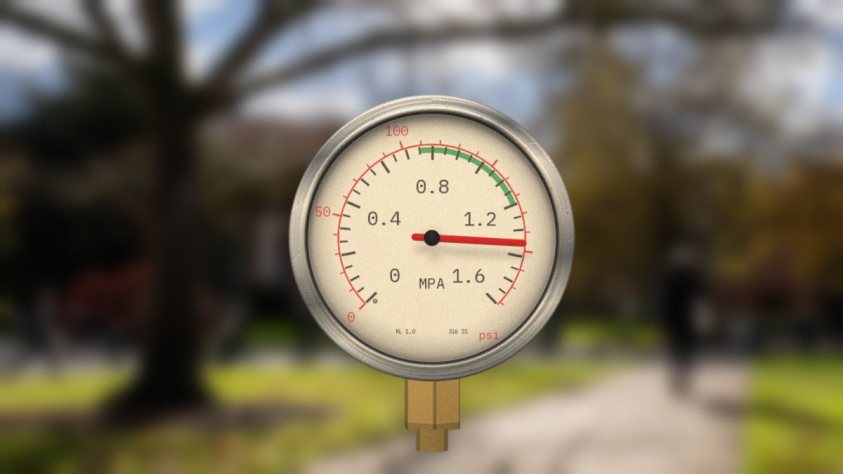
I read 1.35 MPa
